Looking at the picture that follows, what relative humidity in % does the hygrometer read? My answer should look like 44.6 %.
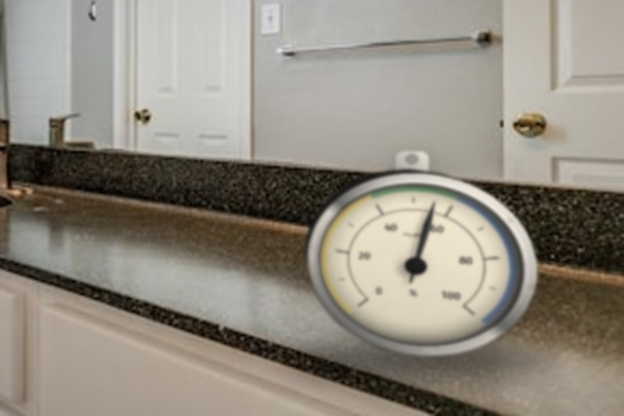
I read 55 %
